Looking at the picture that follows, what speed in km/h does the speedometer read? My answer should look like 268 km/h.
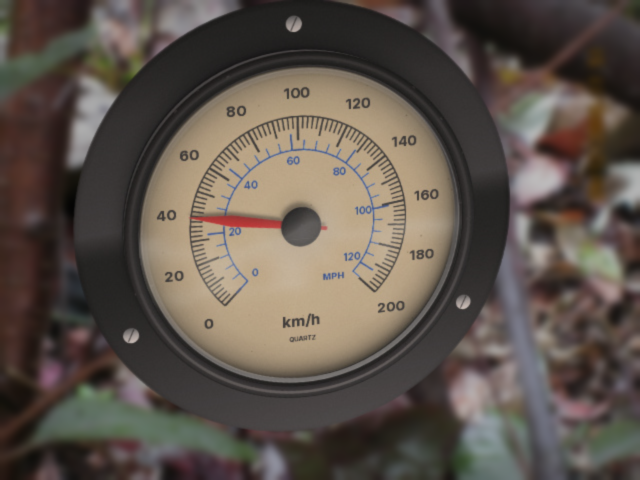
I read 40 km/h
